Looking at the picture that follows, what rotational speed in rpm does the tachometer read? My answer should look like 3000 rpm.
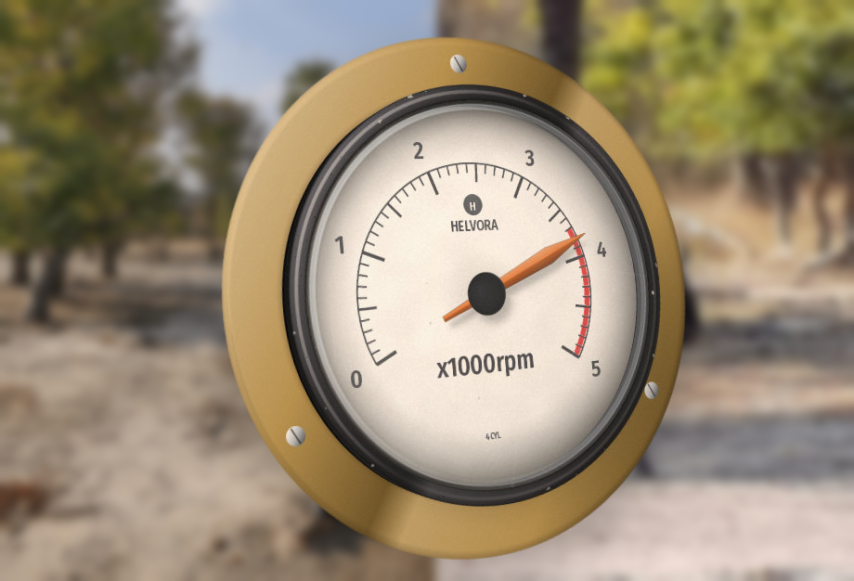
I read 3800 rpm
